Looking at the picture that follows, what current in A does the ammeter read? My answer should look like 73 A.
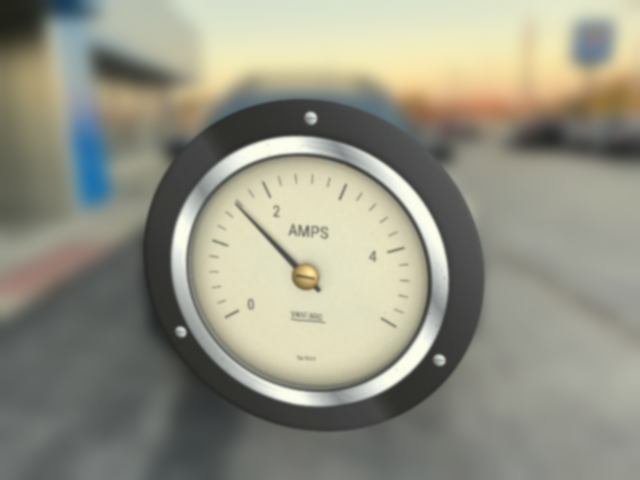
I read 1.6 A
